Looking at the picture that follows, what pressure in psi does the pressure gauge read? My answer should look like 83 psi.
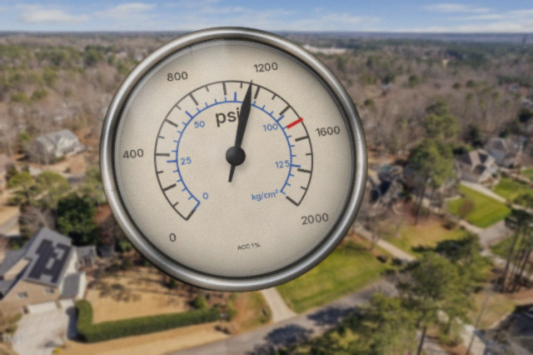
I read 1150 psi
